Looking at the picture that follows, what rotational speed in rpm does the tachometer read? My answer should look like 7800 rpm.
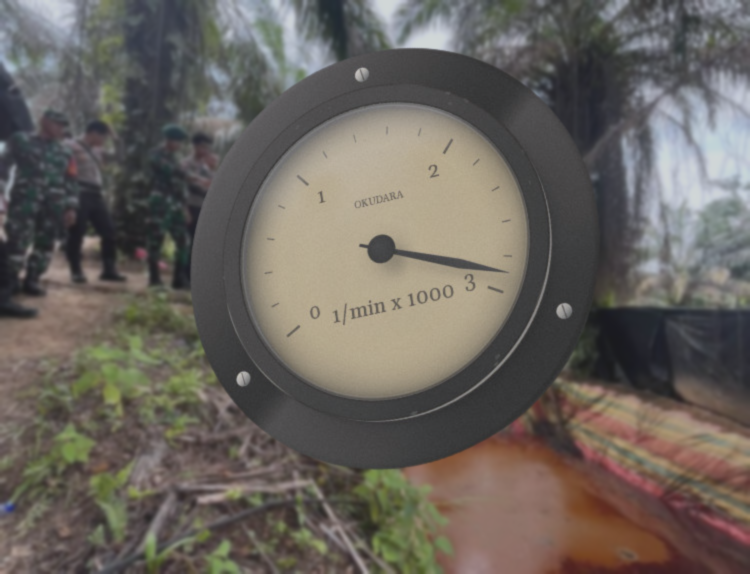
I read 2900 rpm
